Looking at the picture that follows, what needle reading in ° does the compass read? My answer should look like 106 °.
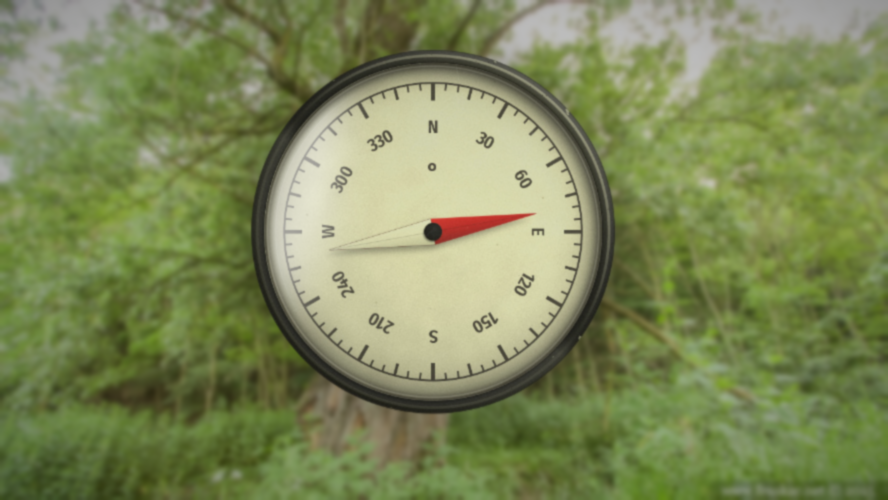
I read 80 °
